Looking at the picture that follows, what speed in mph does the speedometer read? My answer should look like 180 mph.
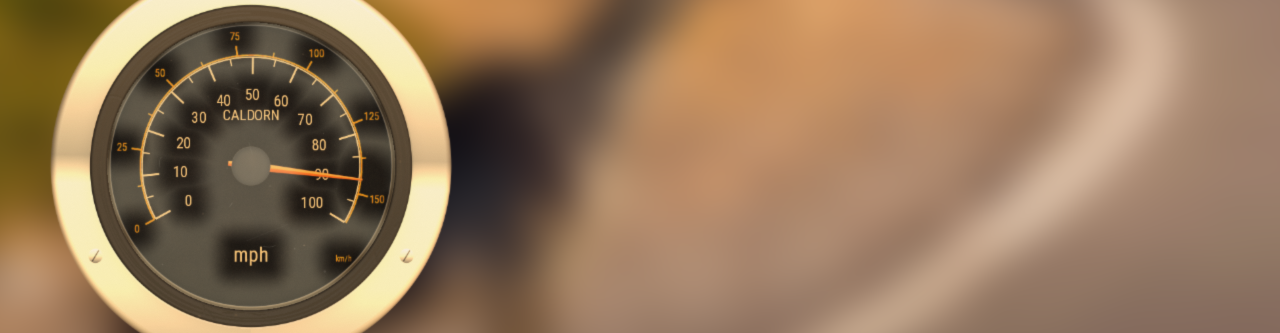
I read 90 mph
